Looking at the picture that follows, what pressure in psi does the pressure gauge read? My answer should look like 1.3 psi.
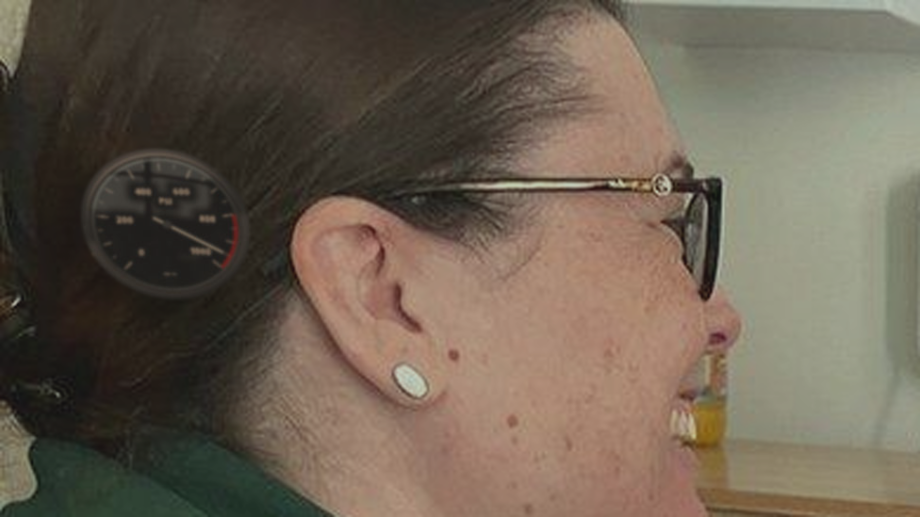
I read 950 psi
